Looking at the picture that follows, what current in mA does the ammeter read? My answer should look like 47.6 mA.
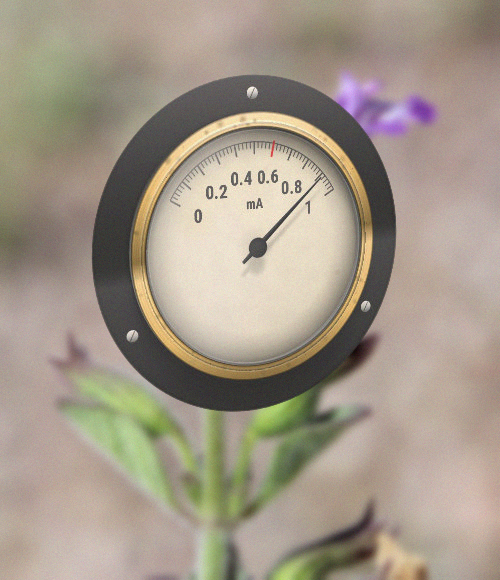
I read 0.9 mA
